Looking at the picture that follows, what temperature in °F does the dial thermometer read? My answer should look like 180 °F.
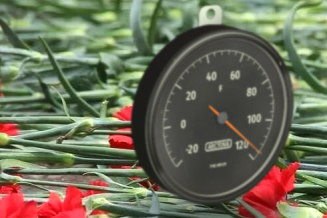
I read 116 °F
